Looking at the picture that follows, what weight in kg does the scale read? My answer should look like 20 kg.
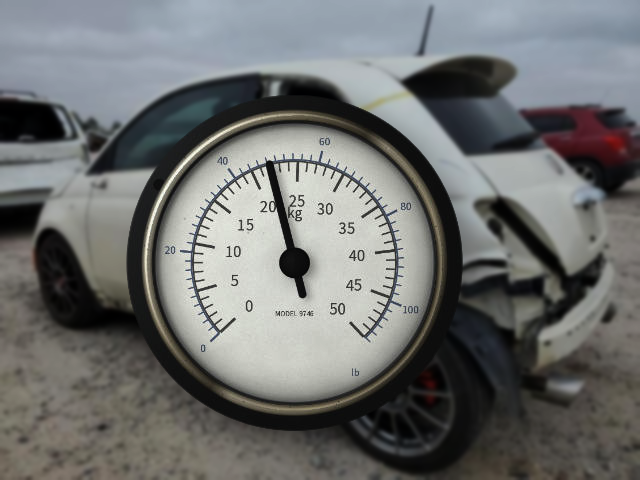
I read 22 kg
